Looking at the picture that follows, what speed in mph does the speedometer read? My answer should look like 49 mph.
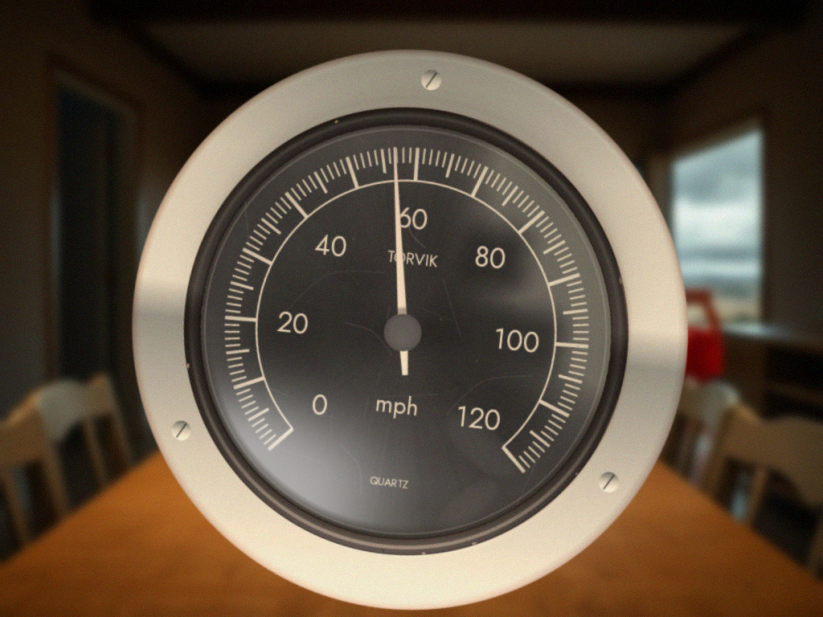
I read 57 mph
